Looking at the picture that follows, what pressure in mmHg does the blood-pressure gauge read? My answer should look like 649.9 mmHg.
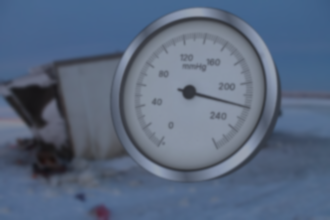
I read 220 mmHg
